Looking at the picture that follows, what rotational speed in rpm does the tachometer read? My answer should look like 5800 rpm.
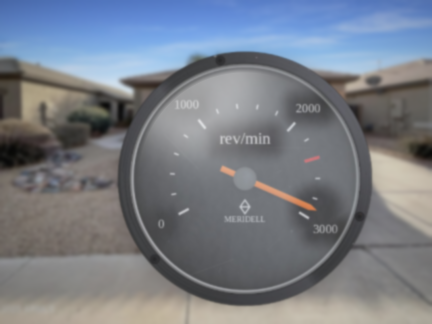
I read 2900 rpm
